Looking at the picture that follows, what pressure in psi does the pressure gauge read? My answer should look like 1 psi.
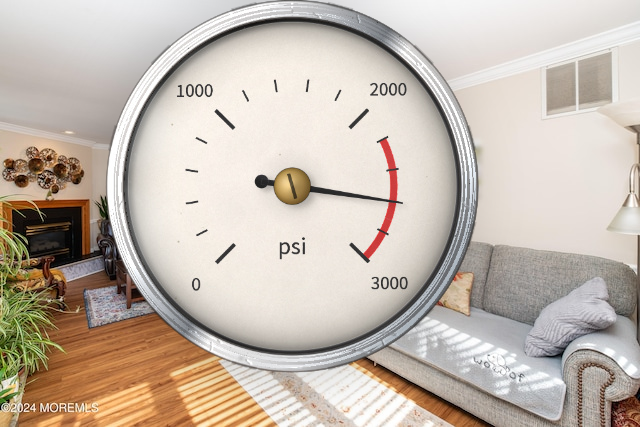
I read 2600 psi
